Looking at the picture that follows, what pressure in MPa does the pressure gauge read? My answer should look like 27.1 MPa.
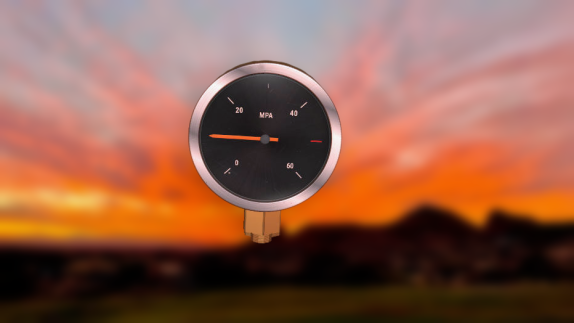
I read 10 MPa
